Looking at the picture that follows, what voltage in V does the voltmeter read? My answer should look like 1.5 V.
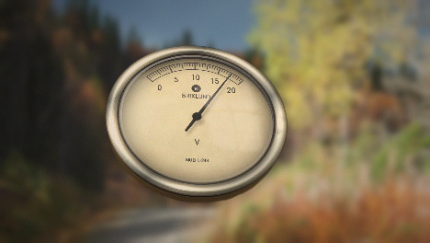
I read 17.5 V
